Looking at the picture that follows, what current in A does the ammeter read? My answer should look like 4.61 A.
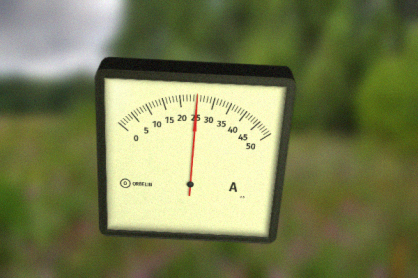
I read 25 A
